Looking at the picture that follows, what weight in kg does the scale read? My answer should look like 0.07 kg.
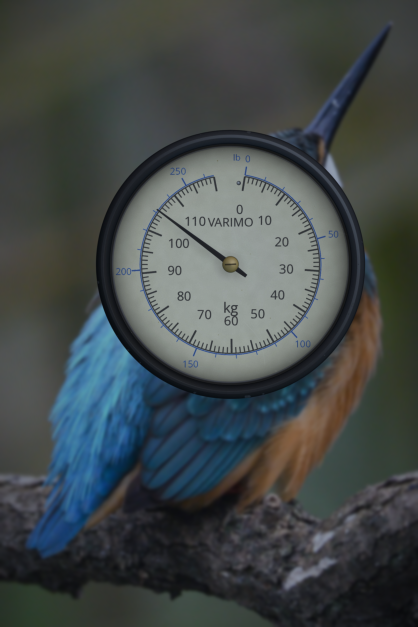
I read 105 kg
